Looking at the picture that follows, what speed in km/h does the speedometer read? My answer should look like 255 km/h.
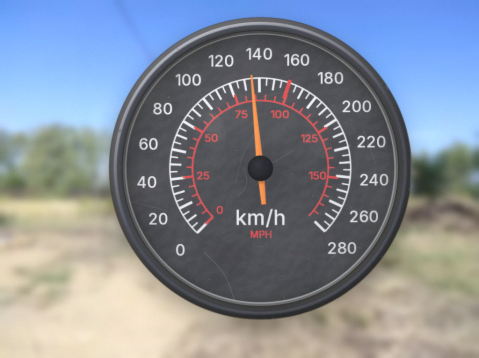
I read 135 km/h
